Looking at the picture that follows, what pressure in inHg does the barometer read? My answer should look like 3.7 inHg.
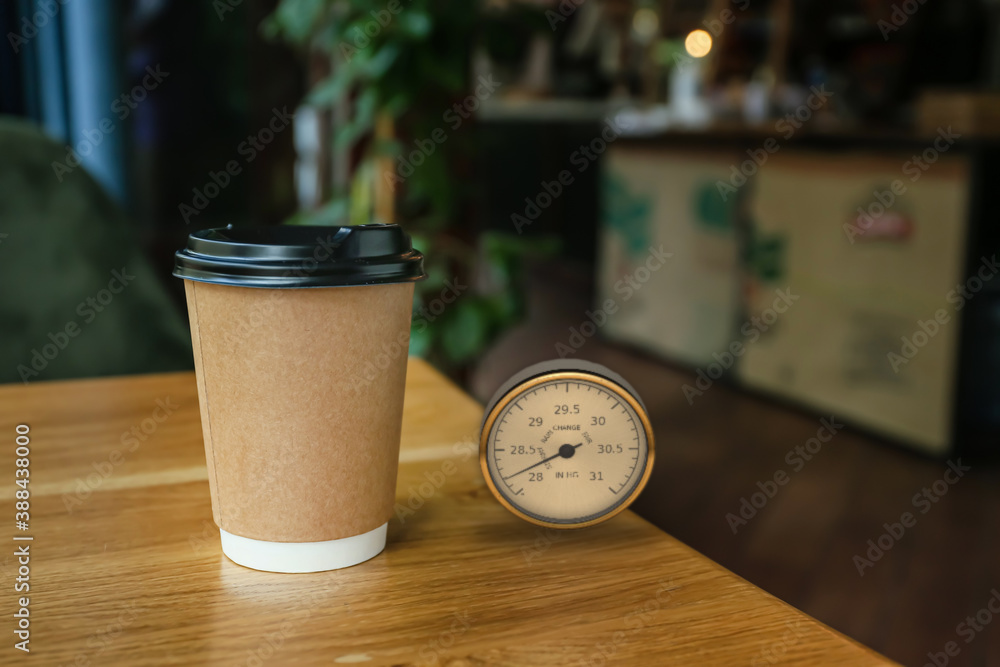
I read 28.2 inHg
